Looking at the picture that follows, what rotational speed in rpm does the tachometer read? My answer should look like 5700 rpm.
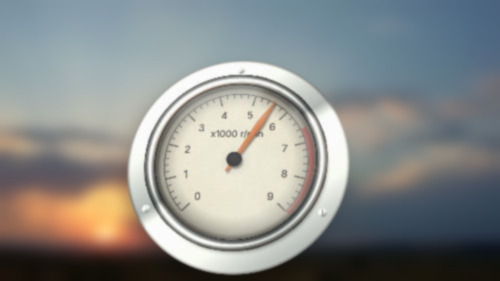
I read 5600 rpm
